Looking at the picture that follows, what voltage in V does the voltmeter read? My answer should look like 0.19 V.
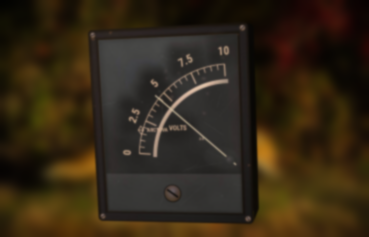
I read 4.5 V
